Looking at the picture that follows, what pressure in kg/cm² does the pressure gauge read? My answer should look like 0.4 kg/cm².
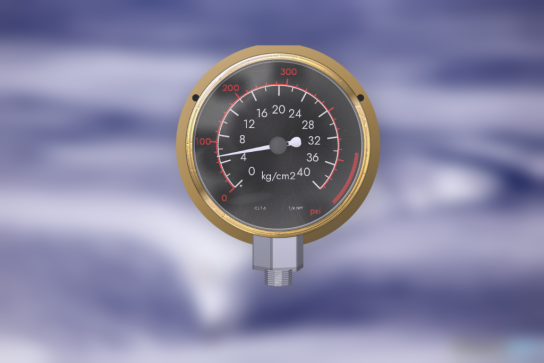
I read 5 kg/cm²
